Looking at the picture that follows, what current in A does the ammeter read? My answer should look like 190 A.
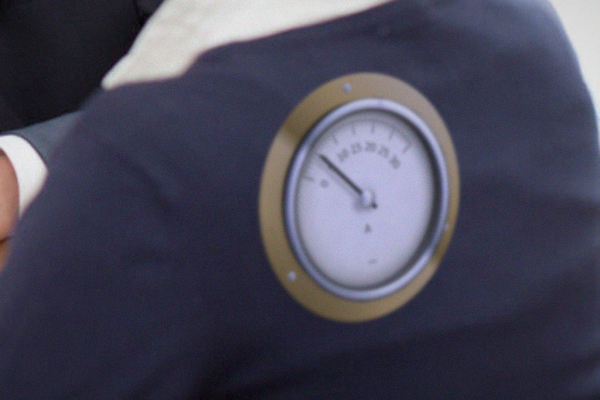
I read 5 A
